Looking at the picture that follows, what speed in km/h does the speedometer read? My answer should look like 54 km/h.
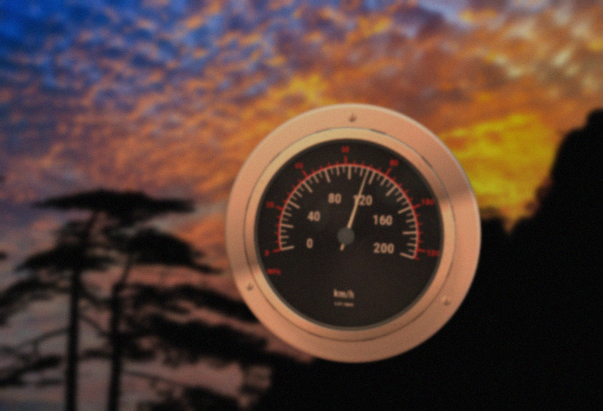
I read 115 km/h
